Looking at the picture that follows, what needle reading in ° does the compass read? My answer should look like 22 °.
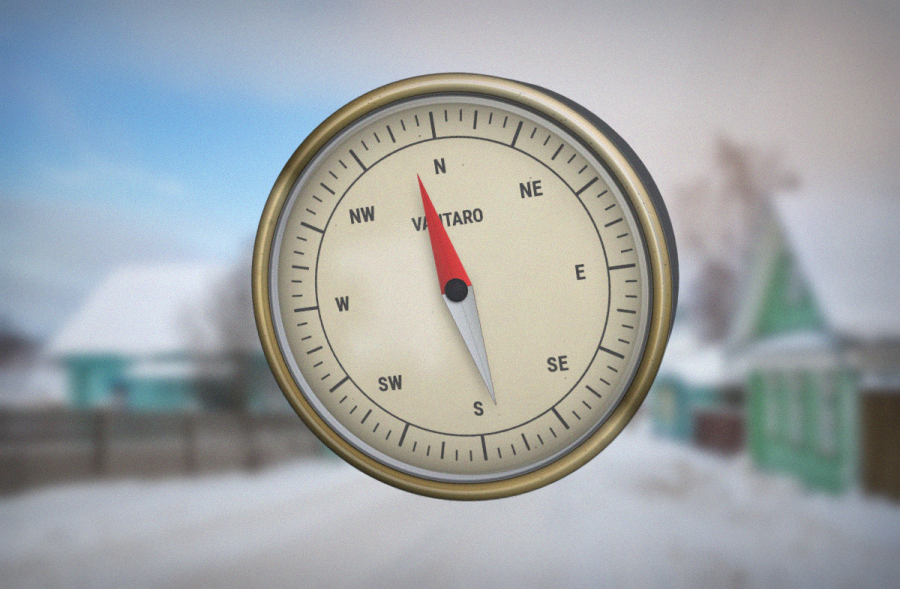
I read 350 °
